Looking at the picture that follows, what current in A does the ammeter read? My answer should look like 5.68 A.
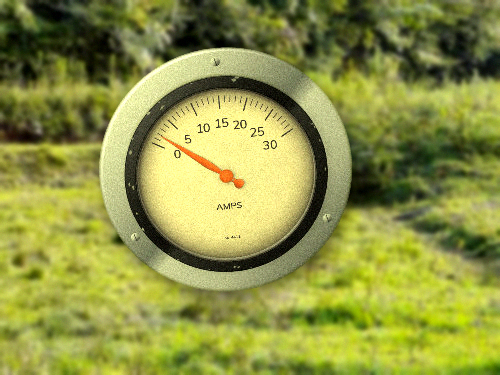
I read 2 A
